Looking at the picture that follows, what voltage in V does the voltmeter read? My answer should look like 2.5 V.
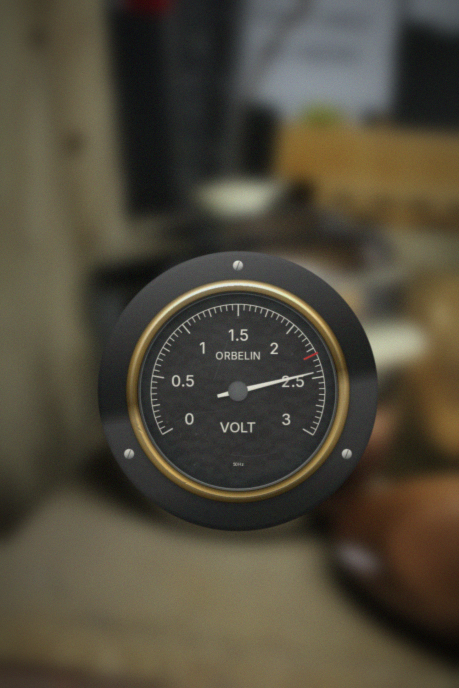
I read 2.45 V
